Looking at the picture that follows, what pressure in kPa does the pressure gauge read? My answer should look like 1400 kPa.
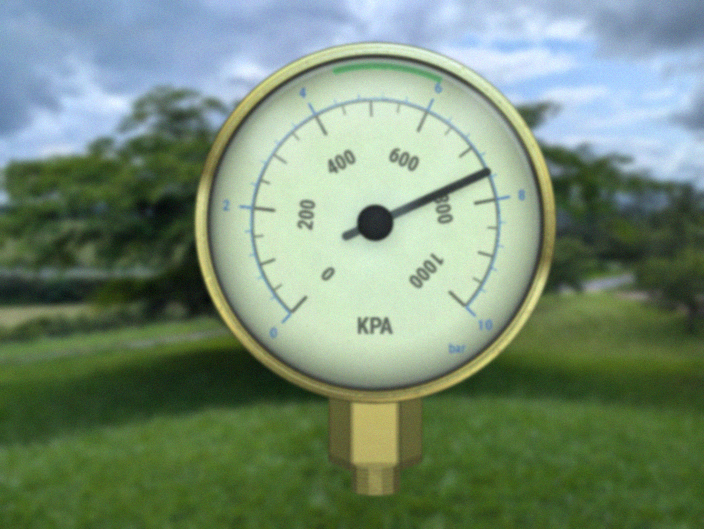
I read 750 kPa
